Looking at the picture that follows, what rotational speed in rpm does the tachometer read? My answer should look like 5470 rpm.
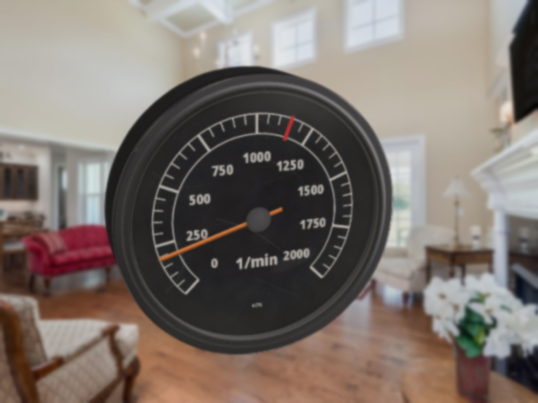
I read 200 rpm
